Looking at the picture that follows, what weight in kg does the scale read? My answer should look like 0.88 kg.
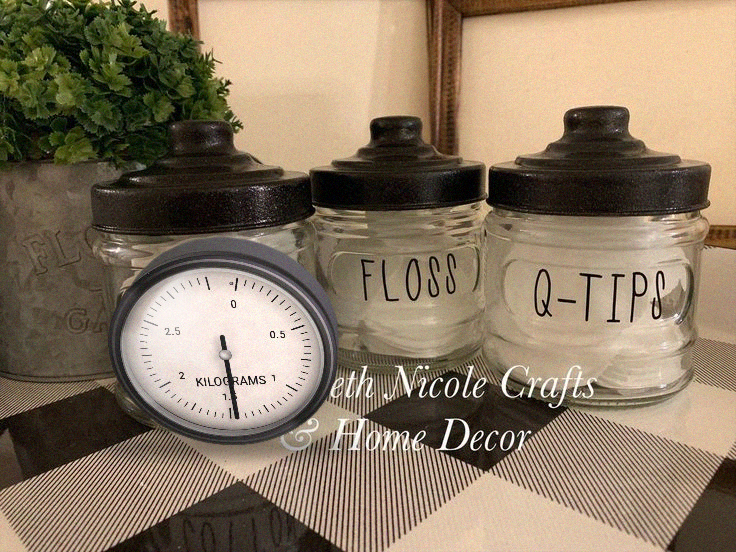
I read 1.45 kg
